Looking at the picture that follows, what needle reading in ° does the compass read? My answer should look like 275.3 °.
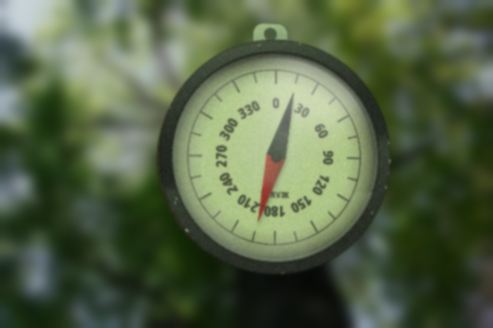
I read 195 °
